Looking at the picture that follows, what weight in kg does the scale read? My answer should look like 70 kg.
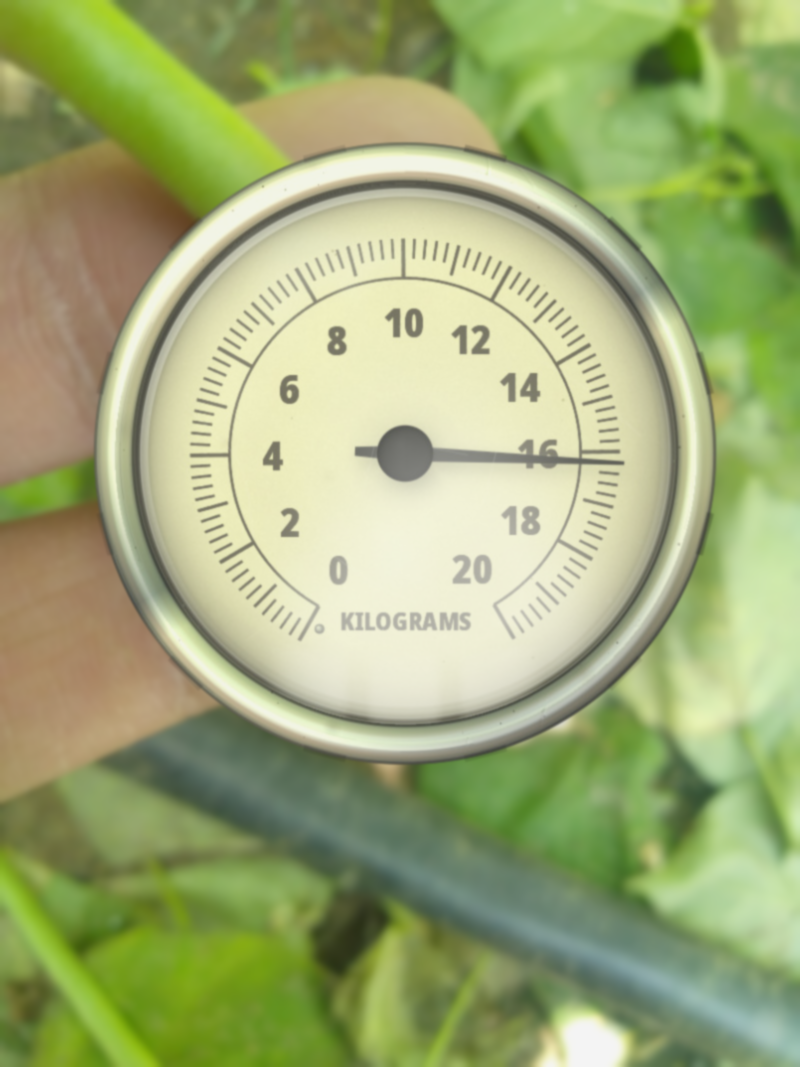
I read 16.2 kg
